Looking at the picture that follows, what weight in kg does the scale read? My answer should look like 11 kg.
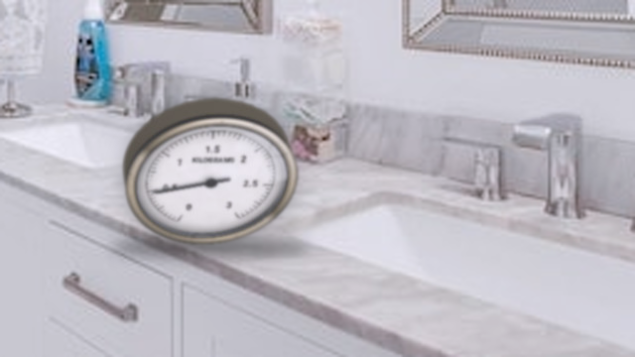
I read 0.5 kg
